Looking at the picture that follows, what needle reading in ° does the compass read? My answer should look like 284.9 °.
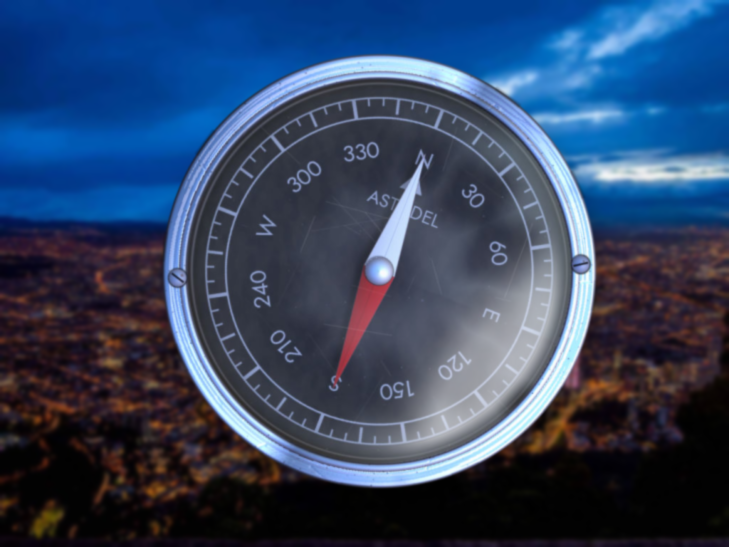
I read 180 °
